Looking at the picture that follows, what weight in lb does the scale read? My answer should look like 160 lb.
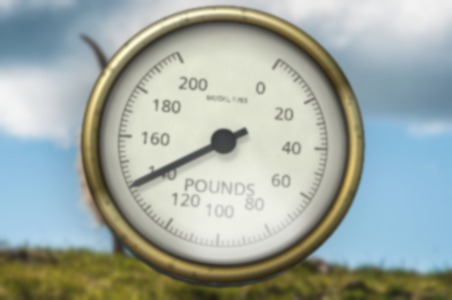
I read 140 lb
